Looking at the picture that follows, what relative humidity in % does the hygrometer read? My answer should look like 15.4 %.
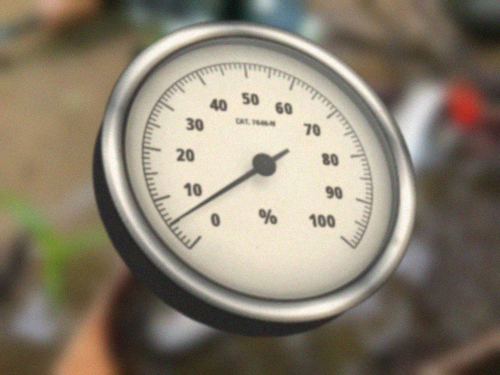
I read 5 %
